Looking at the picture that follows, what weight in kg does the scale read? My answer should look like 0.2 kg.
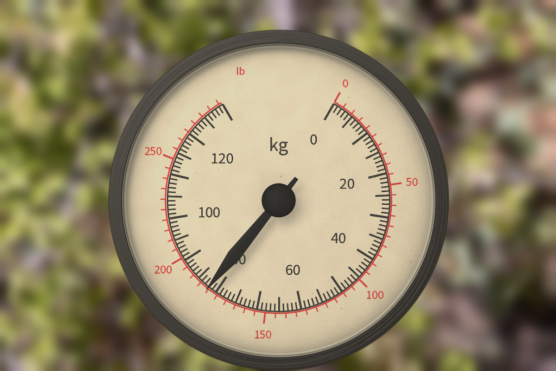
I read 82 kg
